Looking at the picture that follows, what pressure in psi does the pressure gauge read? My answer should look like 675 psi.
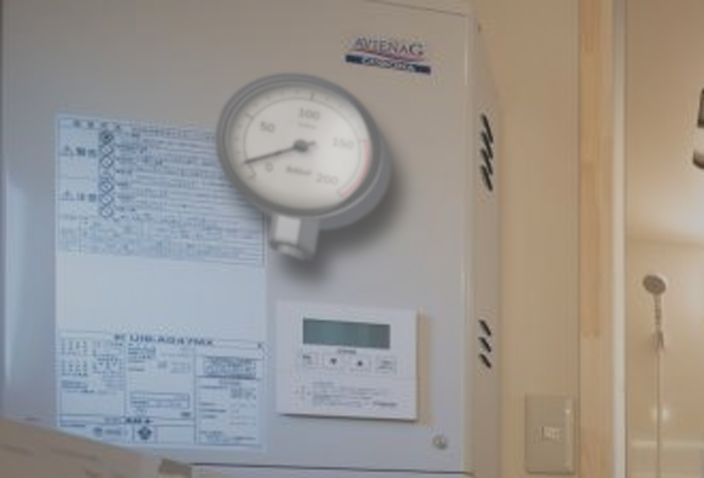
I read 10 psi
